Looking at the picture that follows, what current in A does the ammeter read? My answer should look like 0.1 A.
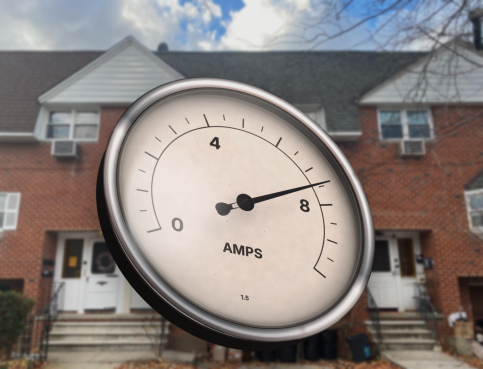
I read 7.5 A
